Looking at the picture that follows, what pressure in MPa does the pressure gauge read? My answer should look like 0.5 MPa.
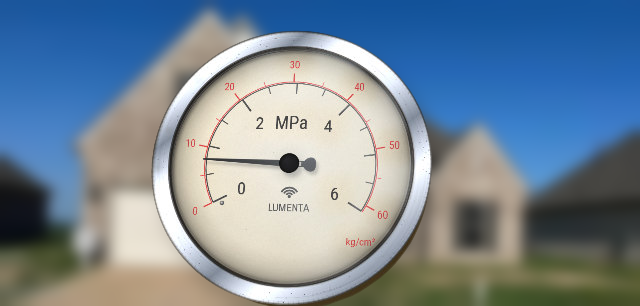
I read 0.75 MPa
